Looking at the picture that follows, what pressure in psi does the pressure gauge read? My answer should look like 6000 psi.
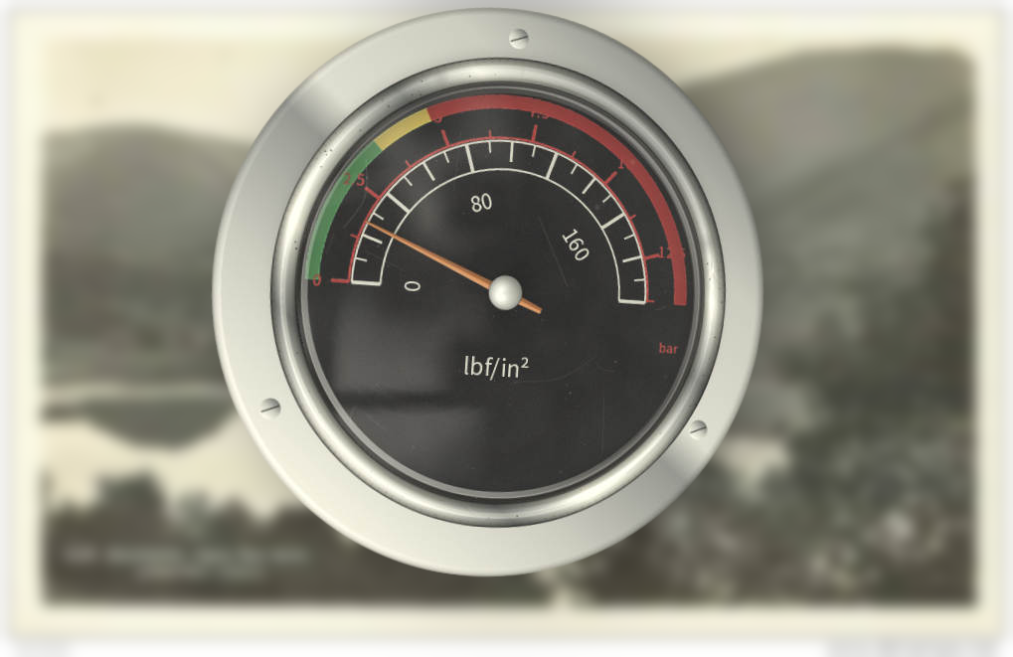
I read 25 psi
